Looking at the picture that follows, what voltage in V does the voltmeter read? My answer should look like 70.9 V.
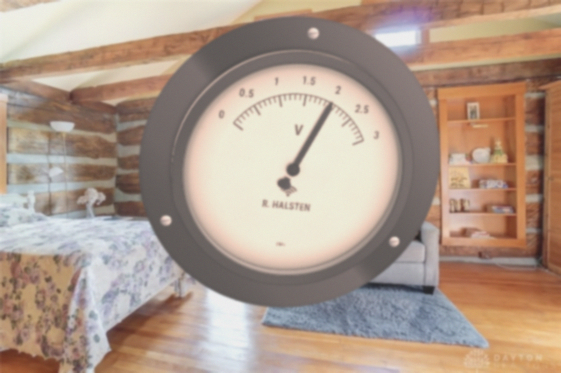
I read 2 V
